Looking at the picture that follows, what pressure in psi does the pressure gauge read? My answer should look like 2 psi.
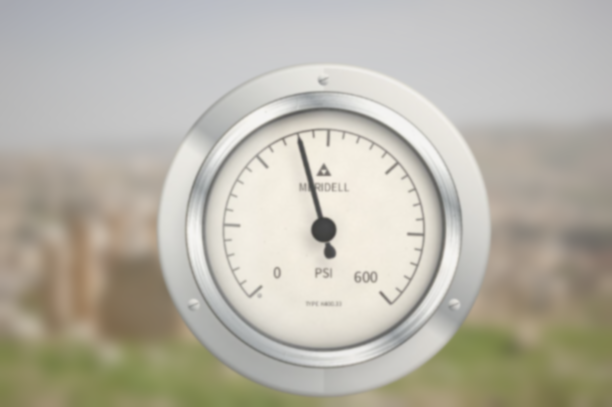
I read 260 psi
